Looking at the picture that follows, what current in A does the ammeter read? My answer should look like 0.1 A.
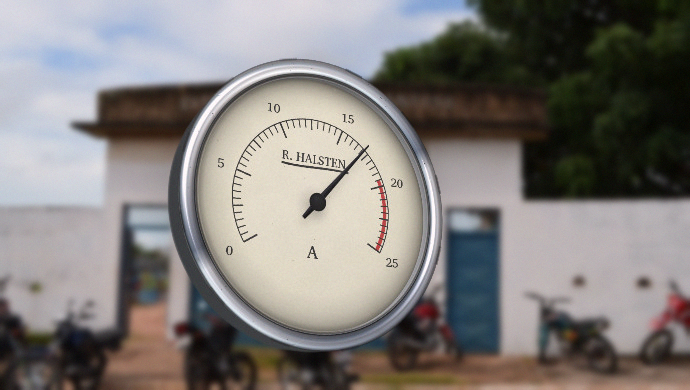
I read 17 A
